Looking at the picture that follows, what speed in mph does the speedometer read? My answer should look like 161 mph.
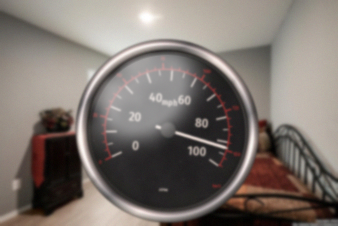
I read 92.5 mph
